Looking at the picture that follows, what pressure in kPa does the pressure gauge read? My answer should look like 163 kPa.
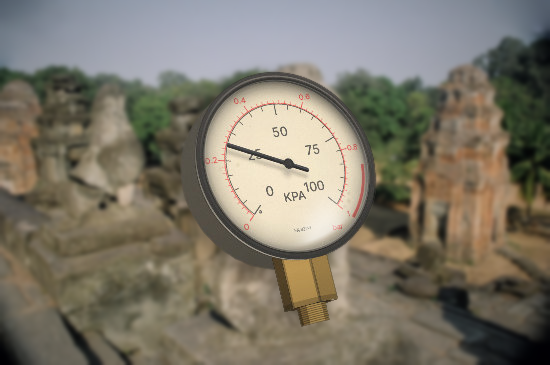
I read 25 kPa
